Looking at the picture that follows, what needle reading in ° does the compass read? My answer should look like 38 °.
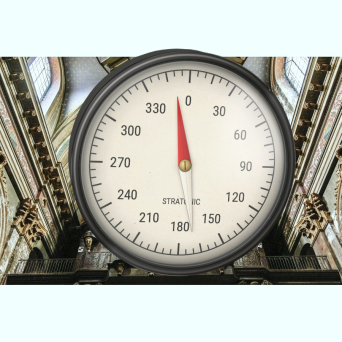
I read 350 °
